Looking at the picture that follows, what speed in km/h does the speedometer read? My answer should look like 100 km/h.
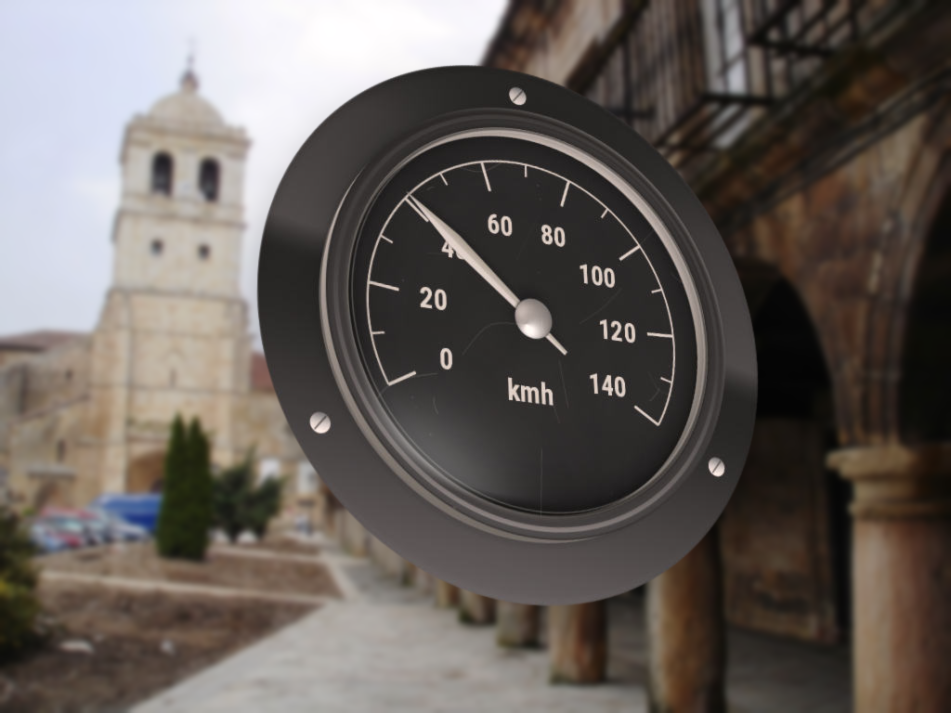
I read 40 km/h
